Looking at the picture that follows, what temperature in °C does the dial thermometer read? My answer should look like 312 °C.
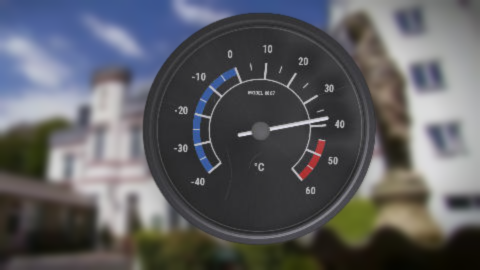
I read 37.5 °C
